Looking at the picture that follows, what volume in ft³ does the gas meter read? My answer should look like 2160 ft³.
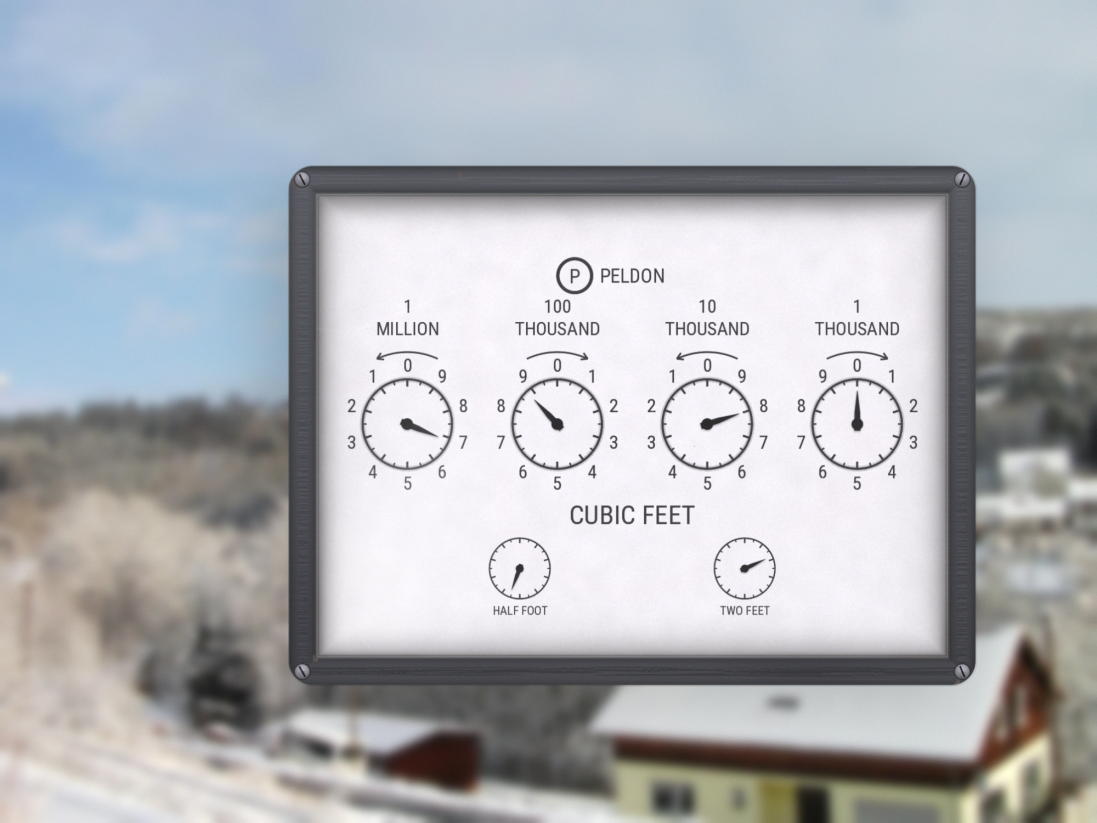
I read 688000 ft³
